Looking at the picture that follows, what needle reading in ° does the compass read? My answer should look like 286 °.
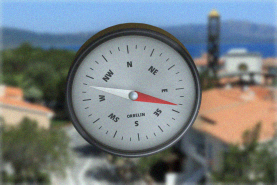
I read 110 °
